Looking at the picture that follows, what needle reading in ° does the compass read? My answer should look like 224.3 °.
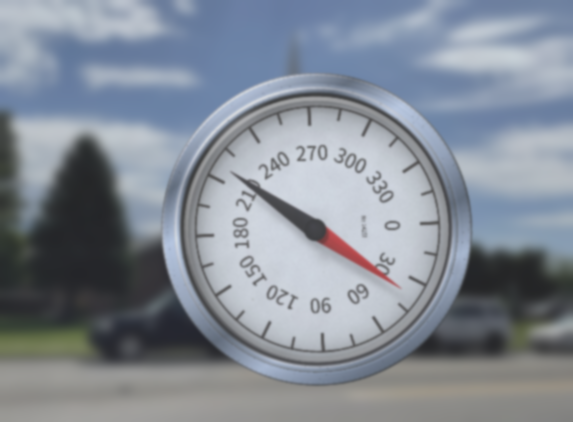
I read 37.5 °
